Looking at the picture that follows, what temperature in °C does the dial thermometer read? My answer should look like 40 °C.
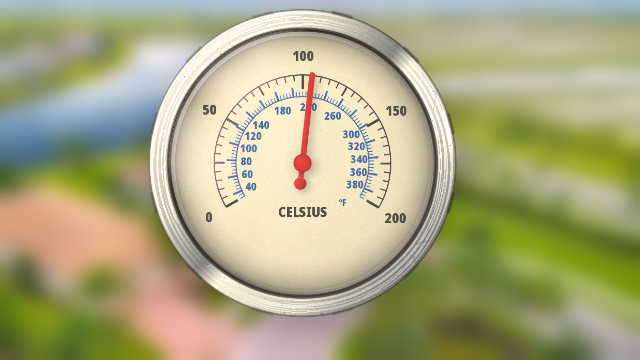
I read 105 °C
